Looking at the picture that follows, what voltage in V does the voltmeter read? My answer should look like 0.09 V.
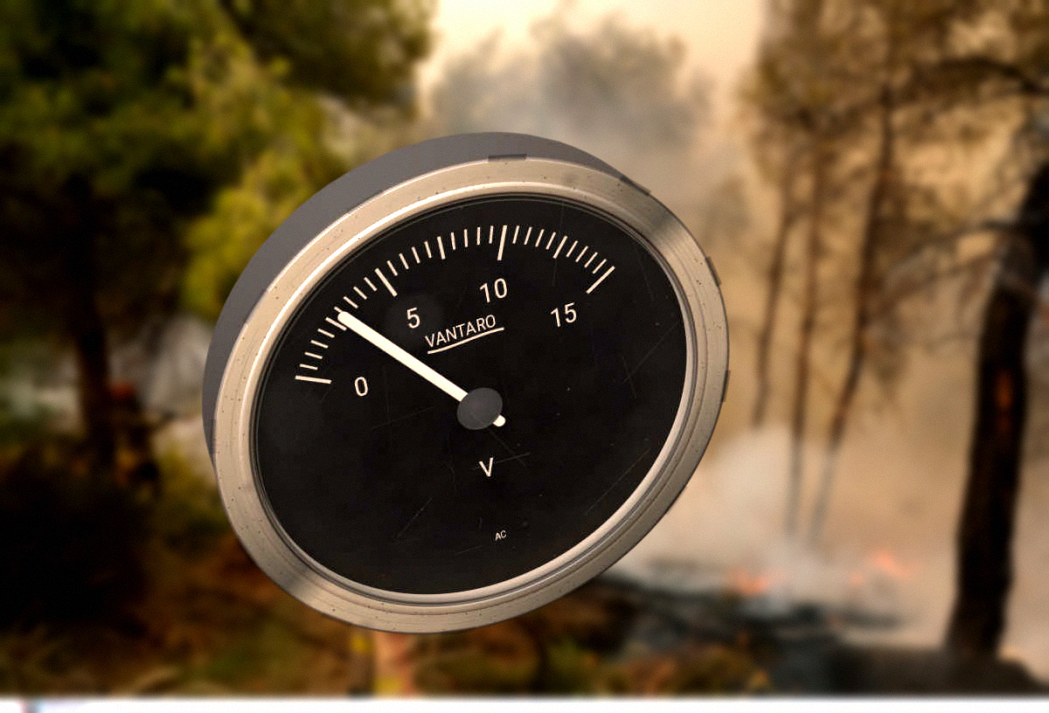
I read 3 V
